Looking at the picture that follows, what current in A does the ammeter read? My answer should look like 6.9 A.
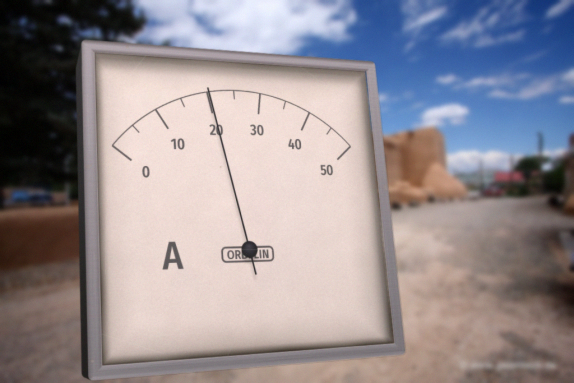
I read 20 A
